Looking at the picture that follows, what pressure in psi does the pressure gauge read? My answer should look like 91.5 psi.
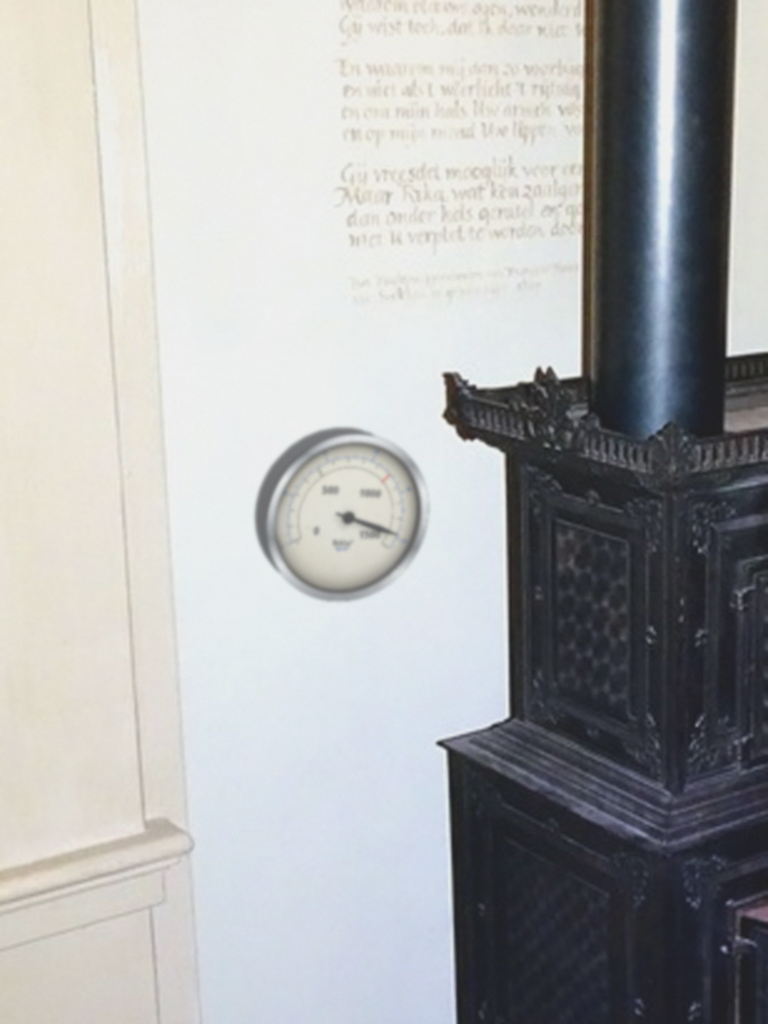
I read 1400 psi
